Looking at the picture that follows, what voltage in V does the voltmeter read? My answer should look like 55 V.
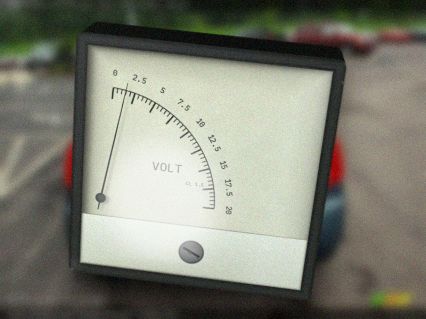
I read 1.5 V
